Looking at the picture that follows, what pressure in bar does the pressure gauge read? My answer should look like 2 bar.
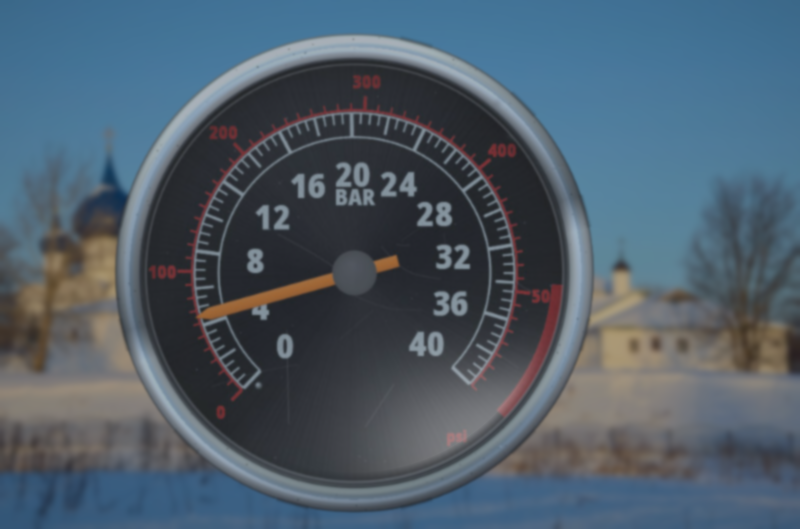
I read 4.5 bar
